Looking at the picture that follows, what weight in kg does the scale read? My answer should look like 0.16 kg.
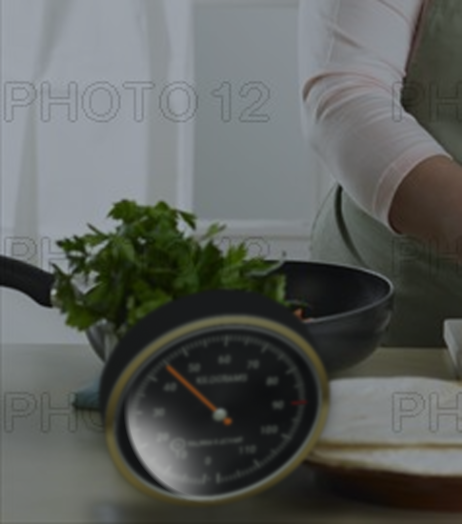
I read 45 kg
